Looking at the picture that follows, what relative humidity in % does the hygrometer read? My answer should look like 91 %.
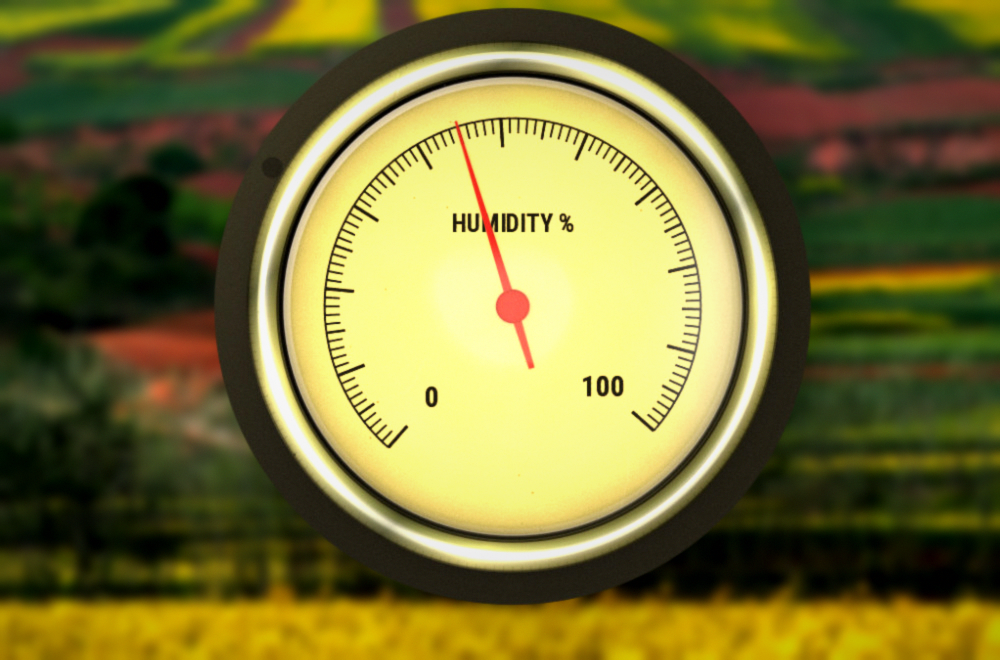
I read 45 %
